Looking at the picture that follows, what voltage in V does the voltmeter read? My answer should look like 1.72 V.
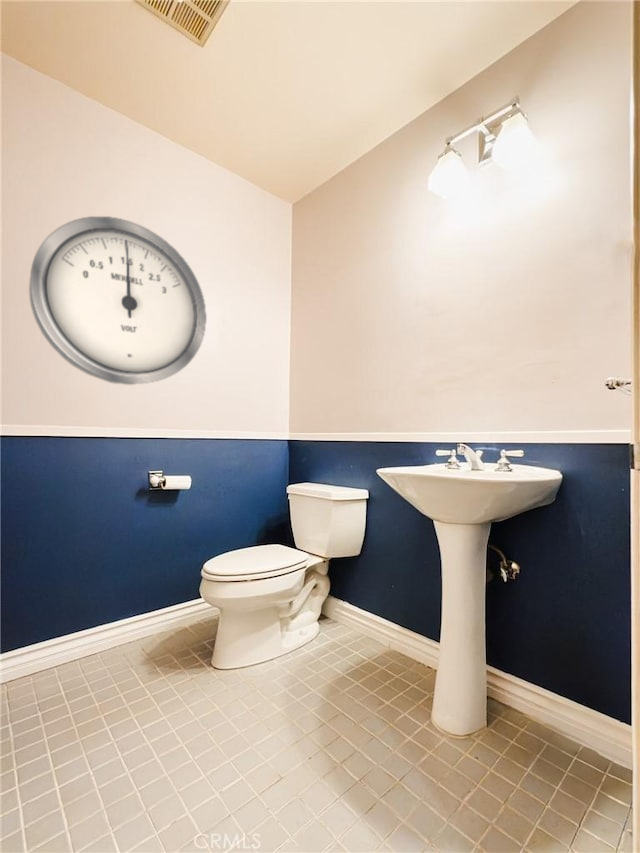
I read 1.5 V
